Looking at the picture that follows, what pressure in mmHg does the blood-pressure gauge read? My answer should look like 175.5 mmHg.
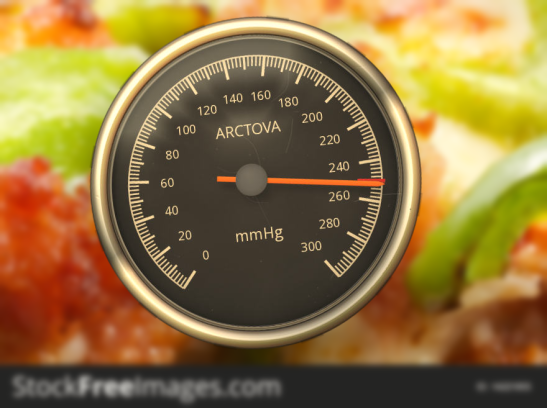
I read 252 mmHg
